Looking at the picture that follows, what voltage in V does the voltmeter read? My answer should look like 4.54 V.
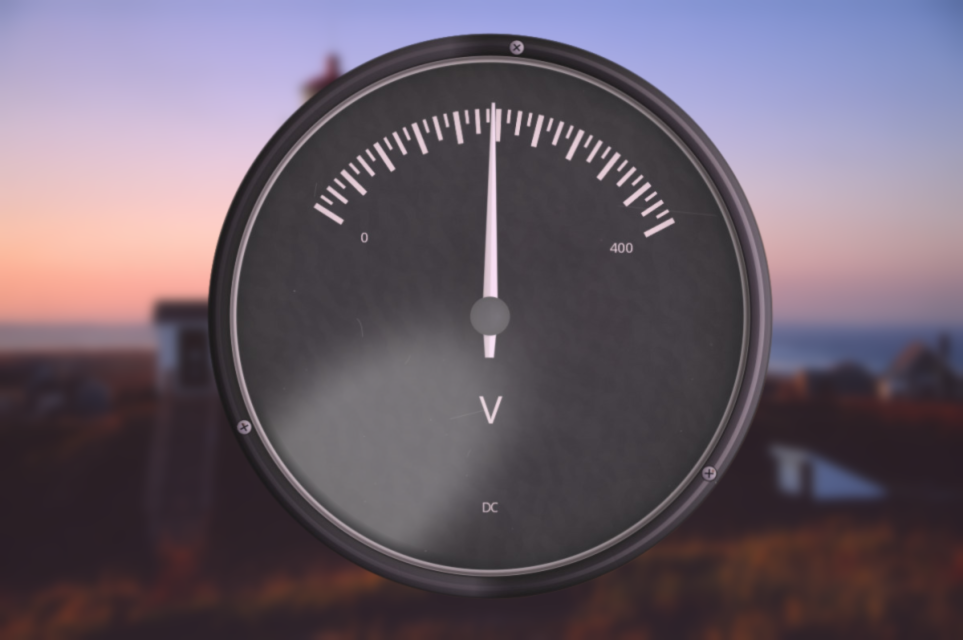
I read 195 V
